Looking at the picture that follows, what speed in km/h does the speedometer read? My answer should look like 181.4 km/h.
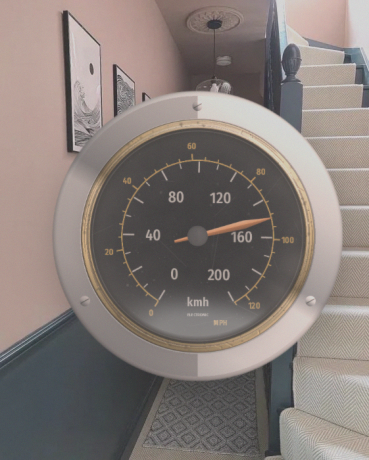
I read 150 km/h
